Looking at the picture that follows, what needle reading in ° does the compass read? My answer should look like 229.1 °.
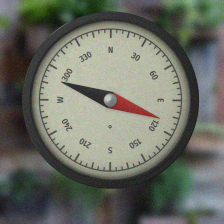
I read 110 °
